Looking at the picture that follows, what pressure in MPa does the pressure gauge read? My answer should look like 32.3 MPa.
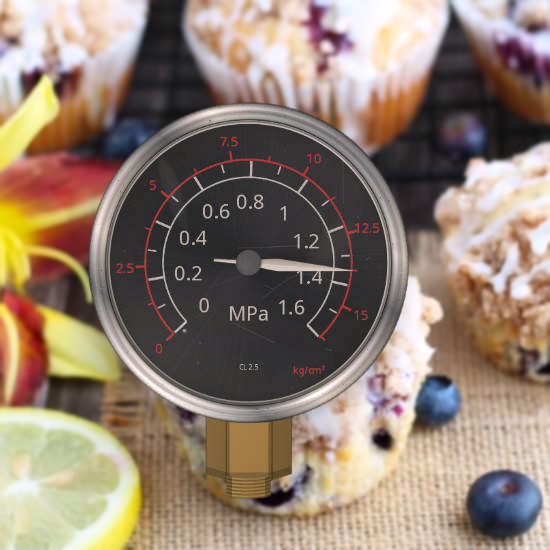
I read 1.35 MPa
